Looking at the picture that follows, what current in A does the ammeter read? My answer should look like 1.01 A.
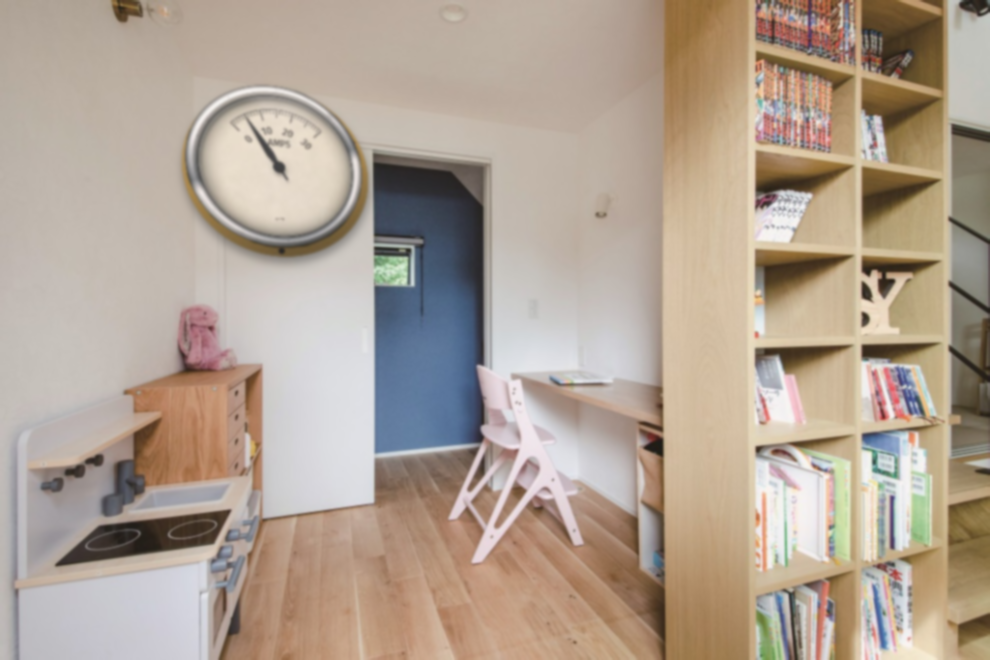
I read 5 A
